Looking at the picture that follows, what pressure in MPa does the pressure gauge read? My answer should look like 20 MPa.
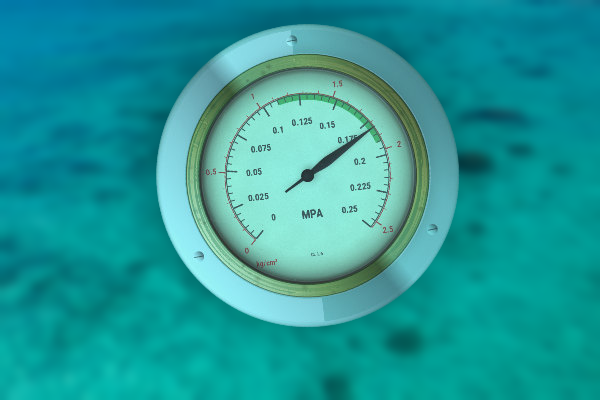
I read 0.18 MPa
